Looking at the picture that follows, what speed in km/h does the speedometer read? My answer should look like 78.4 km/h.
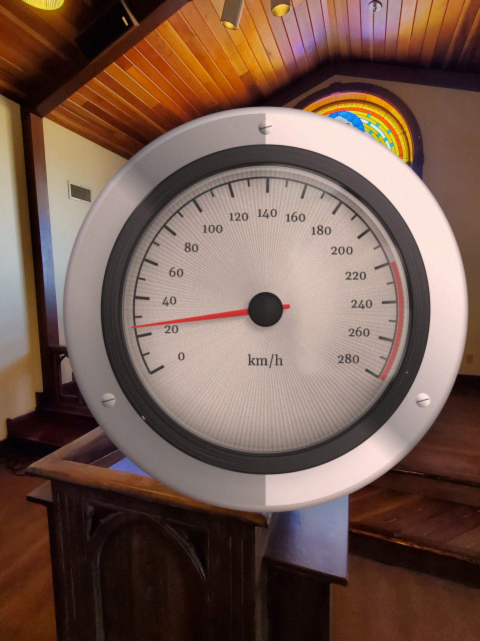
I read 25 km/h
